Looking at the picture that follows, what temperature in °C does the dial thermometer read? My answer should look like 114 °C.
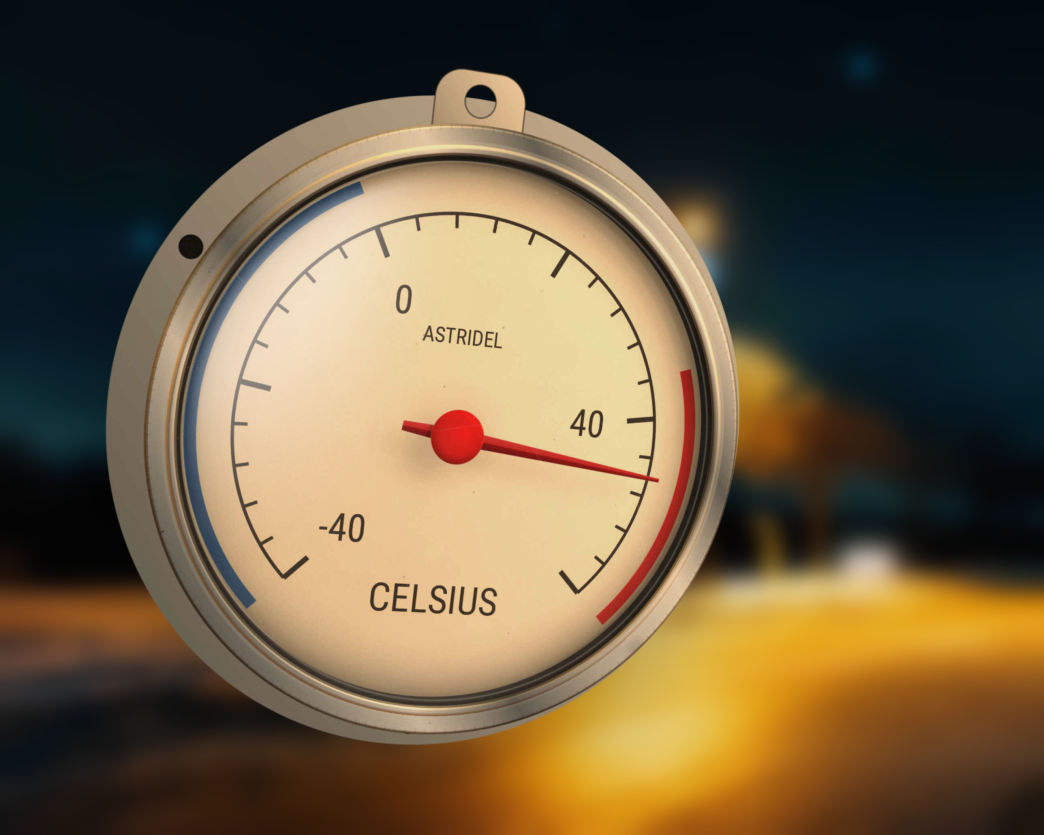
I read 46 °C
